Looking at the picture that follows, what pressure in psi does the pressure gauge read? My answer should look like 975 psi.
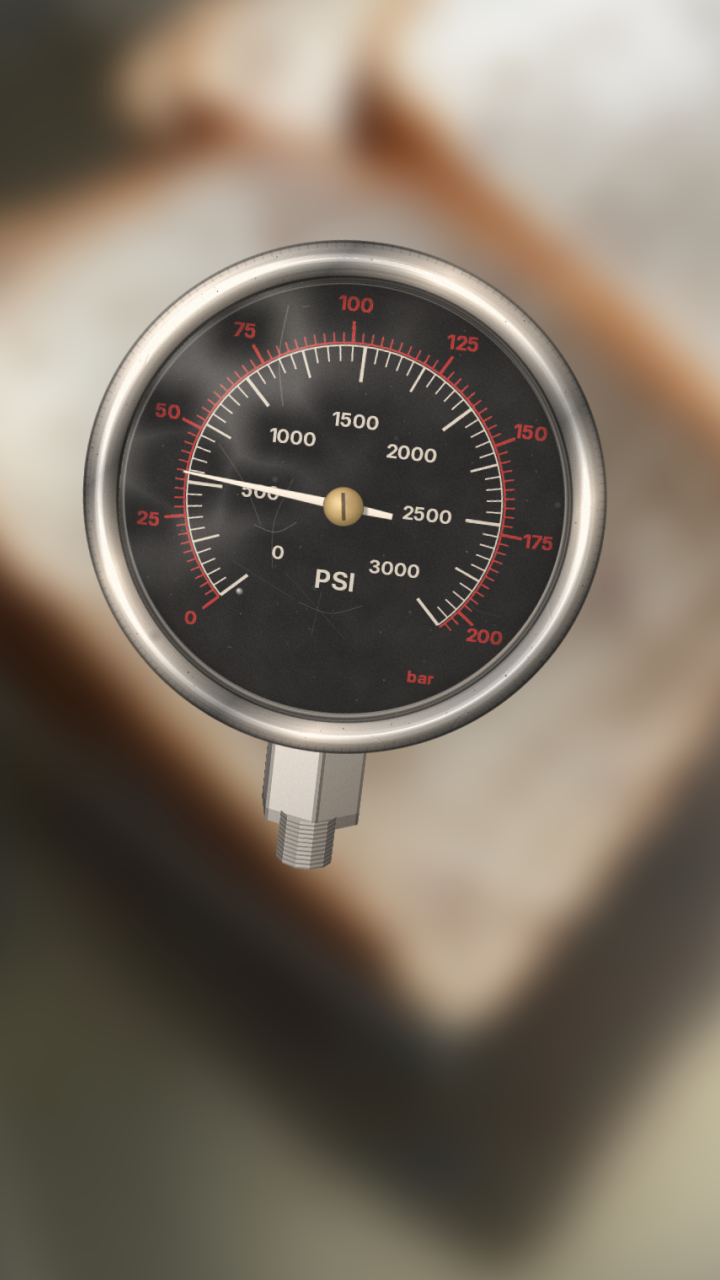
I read 550 psi
